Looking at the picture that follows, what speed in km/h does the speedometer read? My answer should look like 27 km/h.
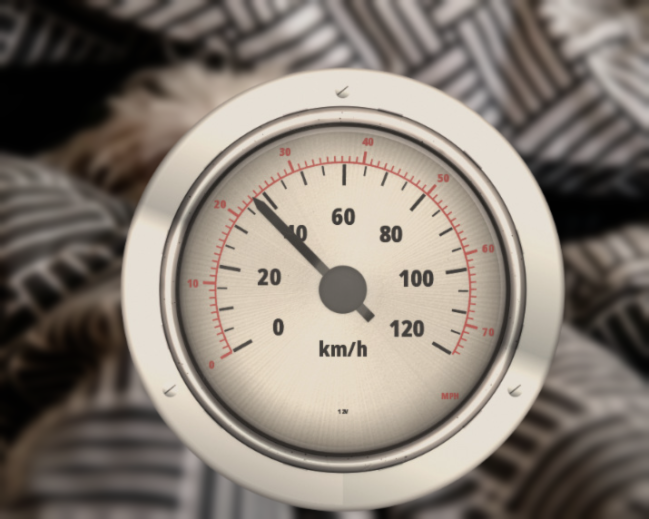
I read 37.5 km/h
